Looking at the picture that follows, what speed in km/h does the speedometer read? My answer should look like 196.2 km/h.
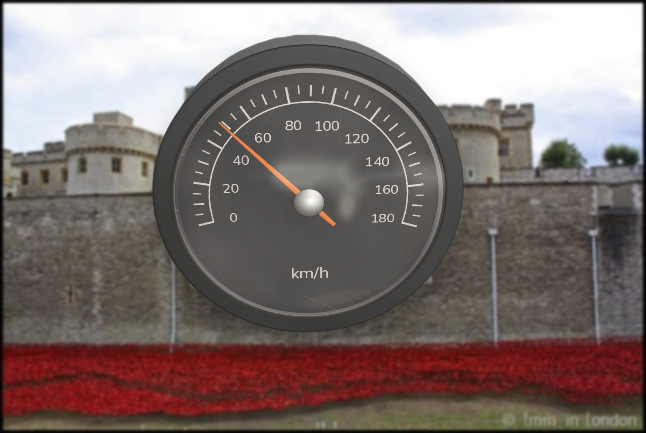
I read 50 km/h
